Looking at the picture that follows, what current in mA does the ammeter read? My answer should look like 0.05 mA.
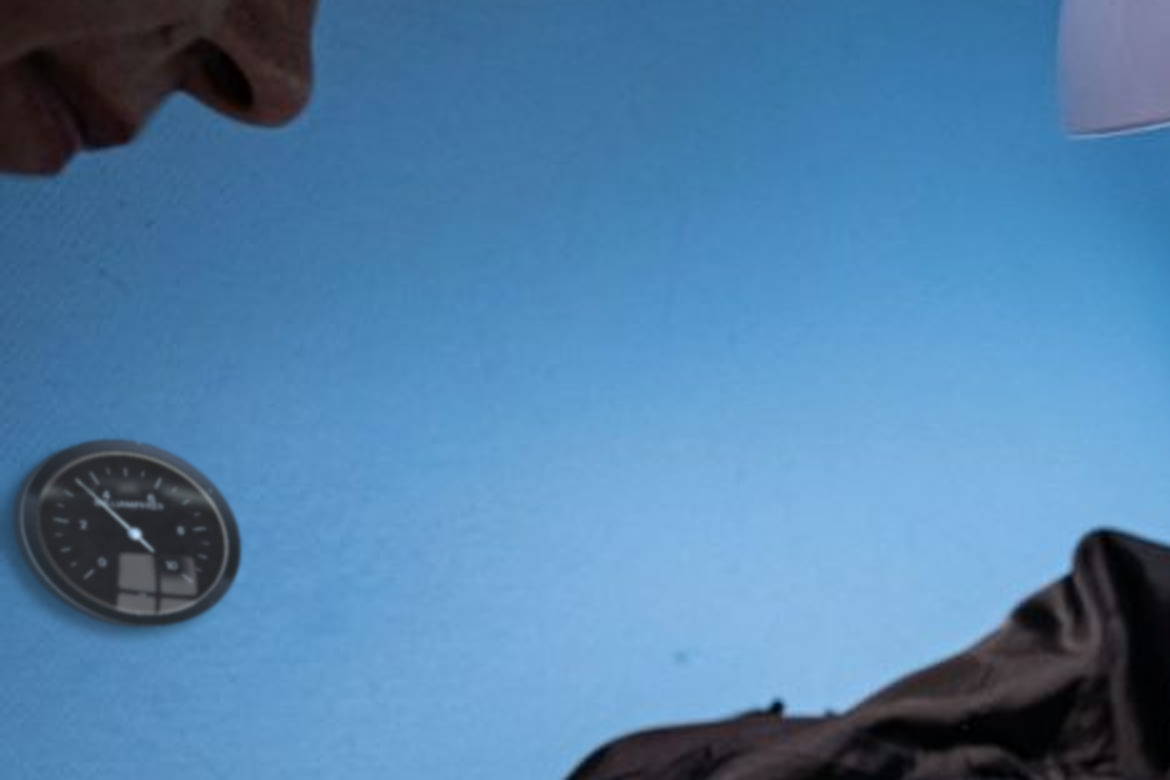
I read 3.5 mA
